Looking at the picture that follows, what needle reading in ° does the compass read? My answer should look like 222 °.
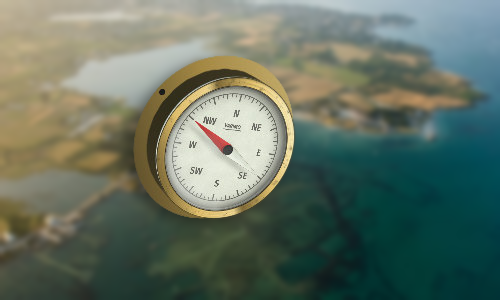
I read 300 °
